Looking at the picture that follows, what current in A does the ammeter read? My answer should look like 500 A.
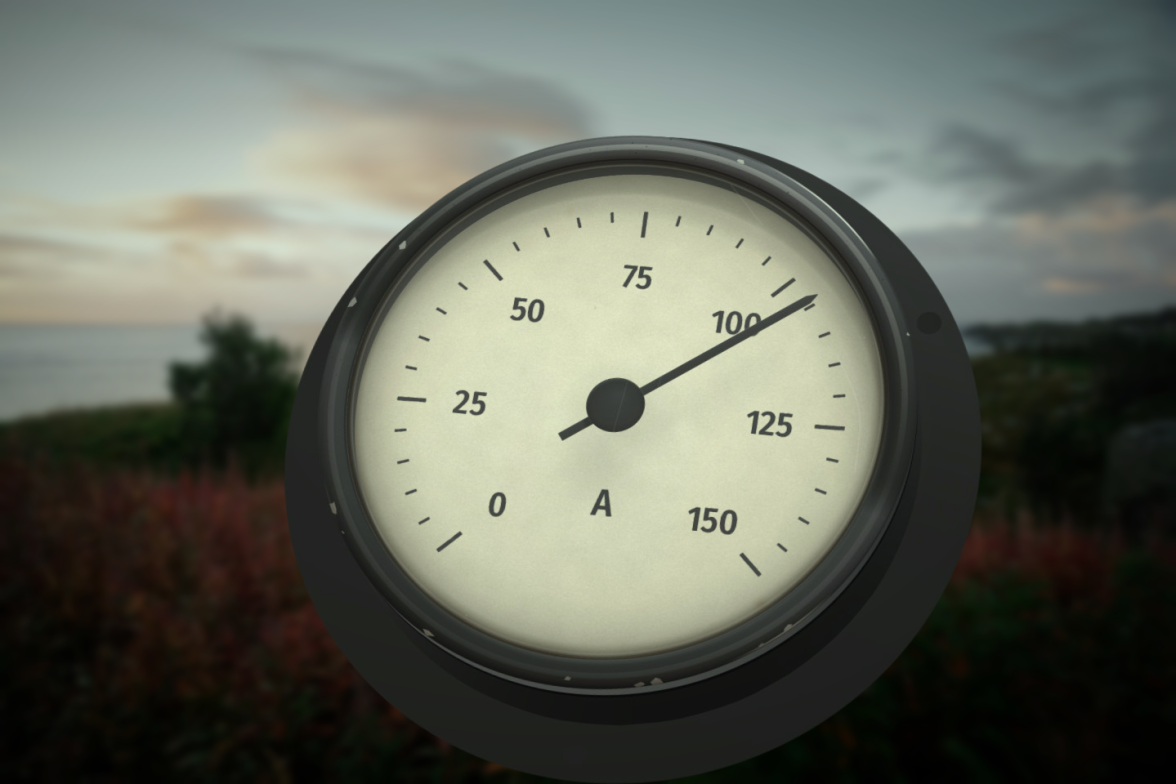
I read 105 A
